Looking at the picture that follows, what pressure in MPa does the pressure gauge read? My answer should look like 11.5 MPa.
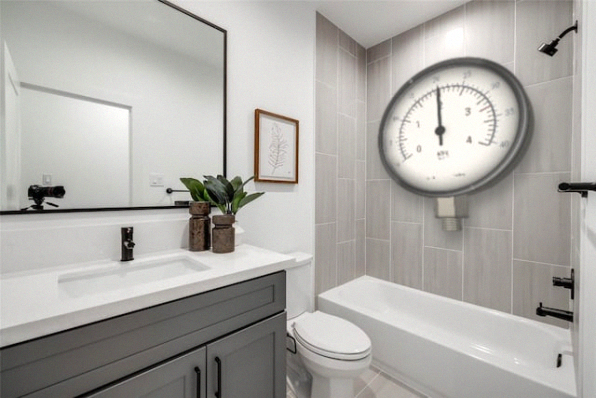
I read 2 MPa
